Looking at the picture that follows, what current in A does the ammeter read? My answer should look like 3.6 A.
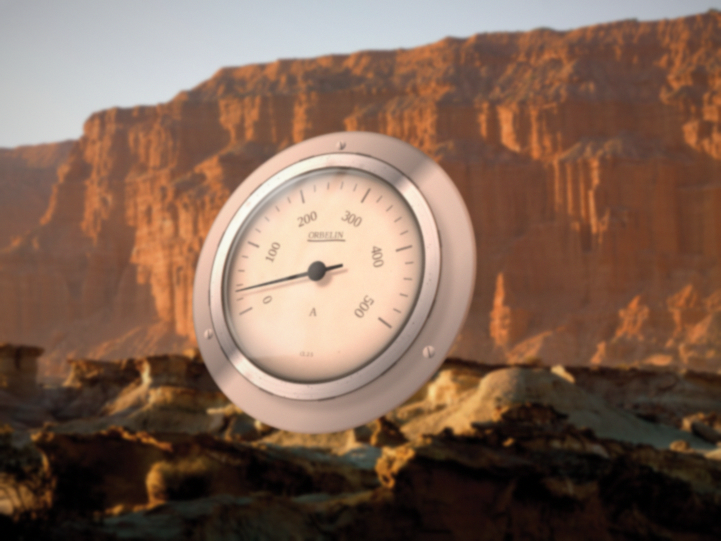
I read 30 A
